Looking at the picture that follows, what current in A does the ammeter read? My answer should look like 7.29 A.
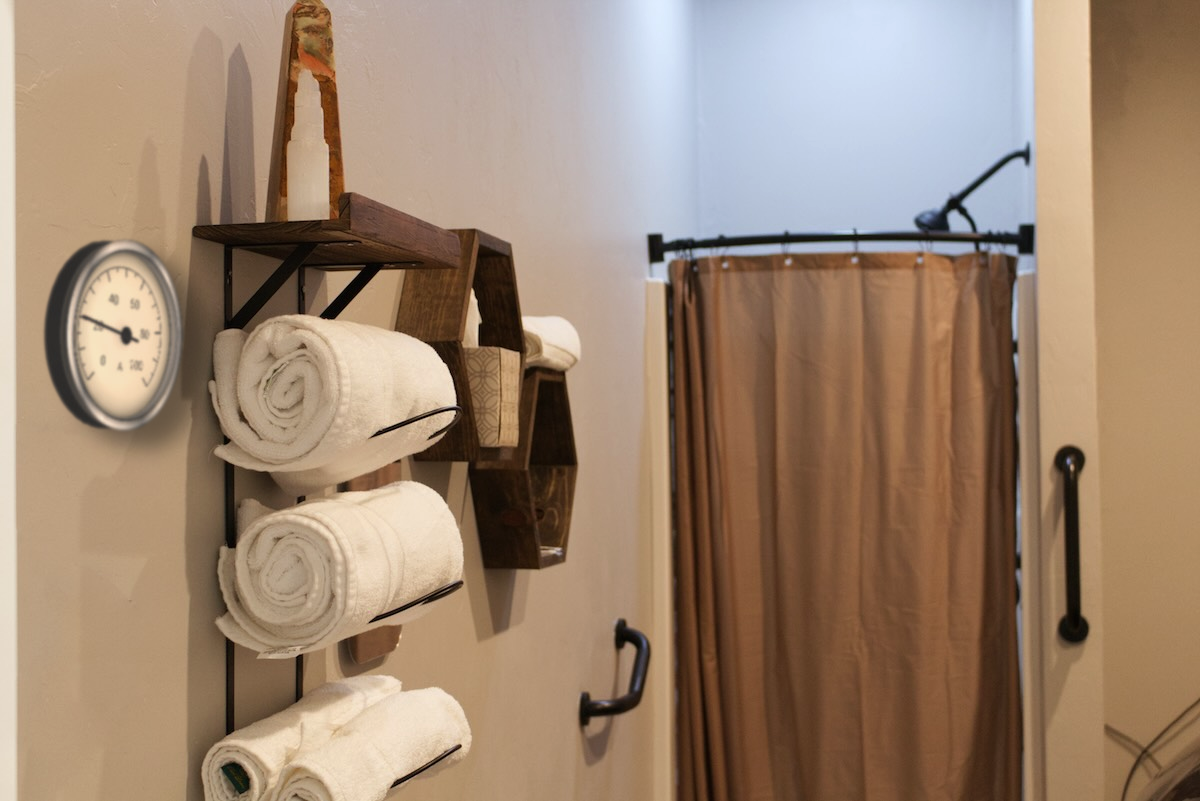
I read 20 A
